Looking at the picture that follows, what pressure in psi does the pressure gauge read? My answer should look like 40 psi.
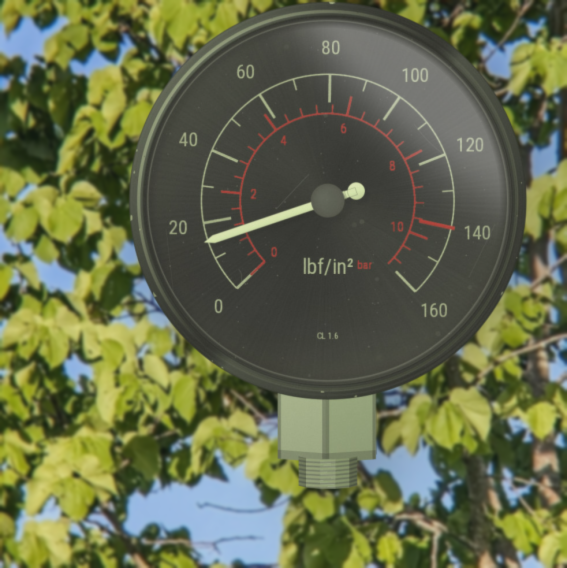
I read 15 psi
